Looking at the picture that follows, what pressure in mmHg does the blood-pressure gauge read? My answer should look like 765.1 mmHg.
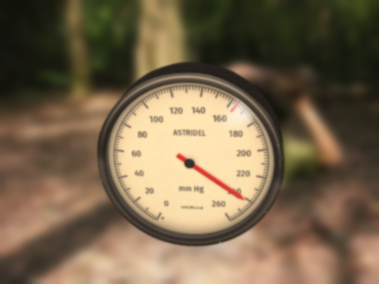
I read 240 mmHg
